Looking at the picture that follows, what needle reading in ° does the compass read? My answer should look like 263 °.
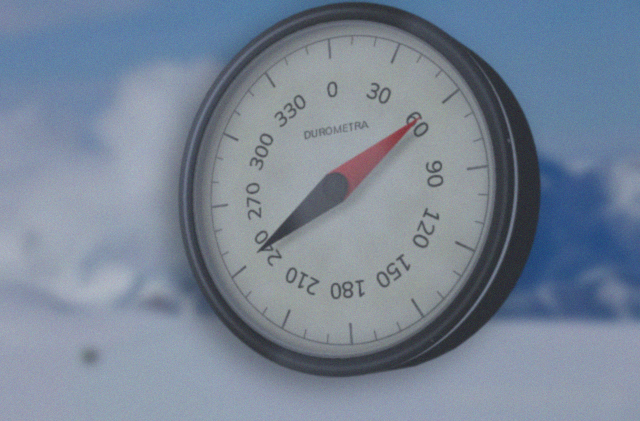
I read 60 °
